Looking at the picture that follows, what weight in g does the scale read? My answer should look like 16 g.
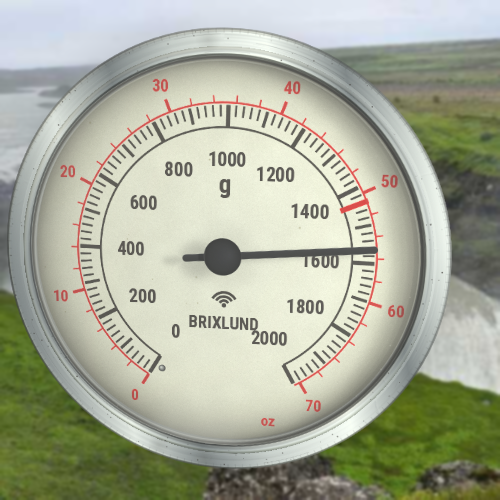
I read 1560 g
